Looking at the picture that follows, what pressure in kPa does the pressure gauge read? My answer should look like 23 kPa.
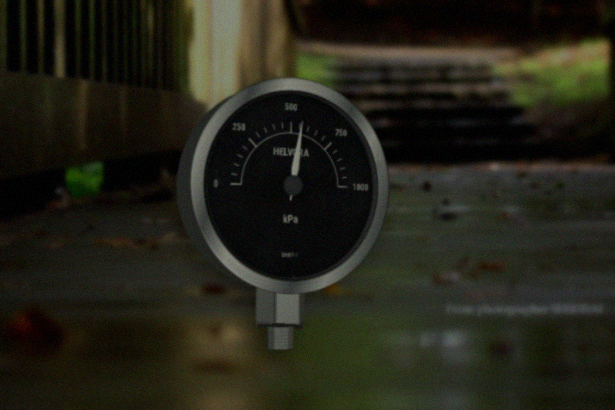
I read 550 kPa
